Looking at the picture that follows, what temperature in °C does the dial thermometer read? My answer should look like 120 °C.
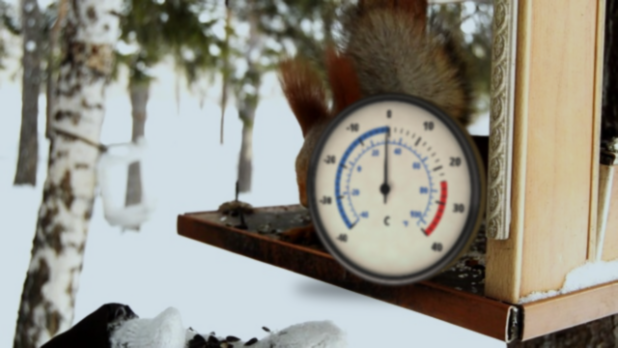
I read 0 °C
